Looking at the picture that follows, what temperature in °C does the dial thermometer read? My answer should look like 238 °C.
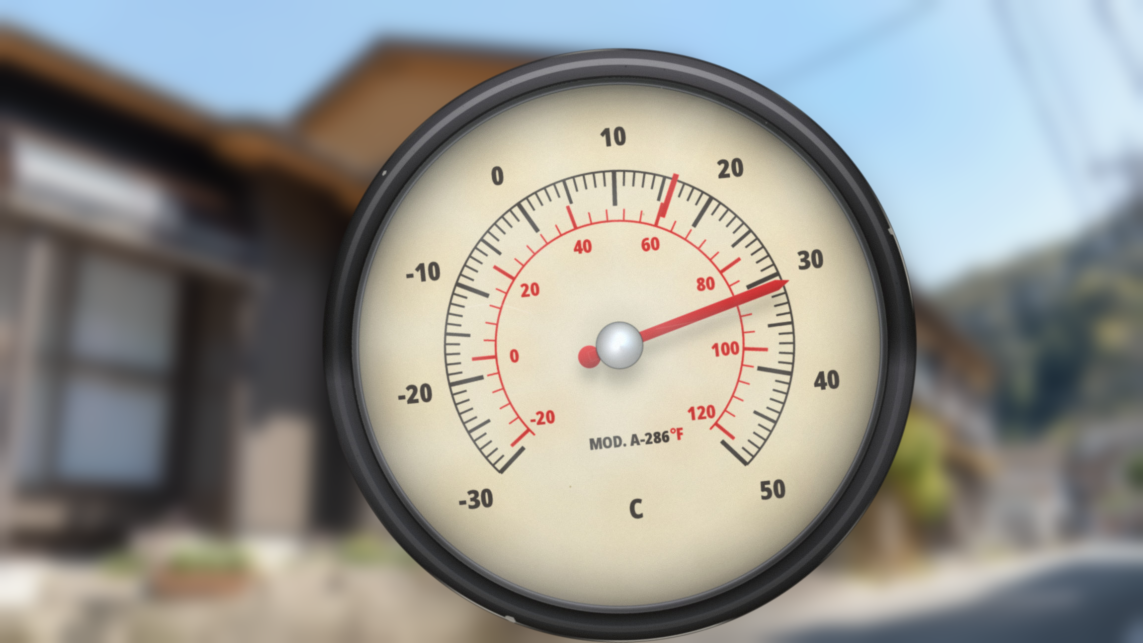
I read 31 °C
